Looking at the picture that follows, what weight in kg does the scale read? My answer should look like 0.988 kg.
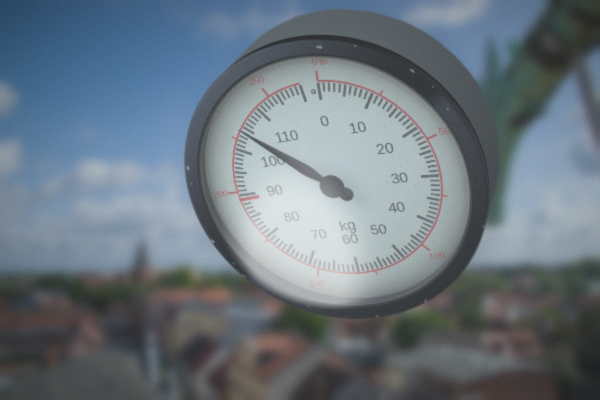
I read 105 kg
